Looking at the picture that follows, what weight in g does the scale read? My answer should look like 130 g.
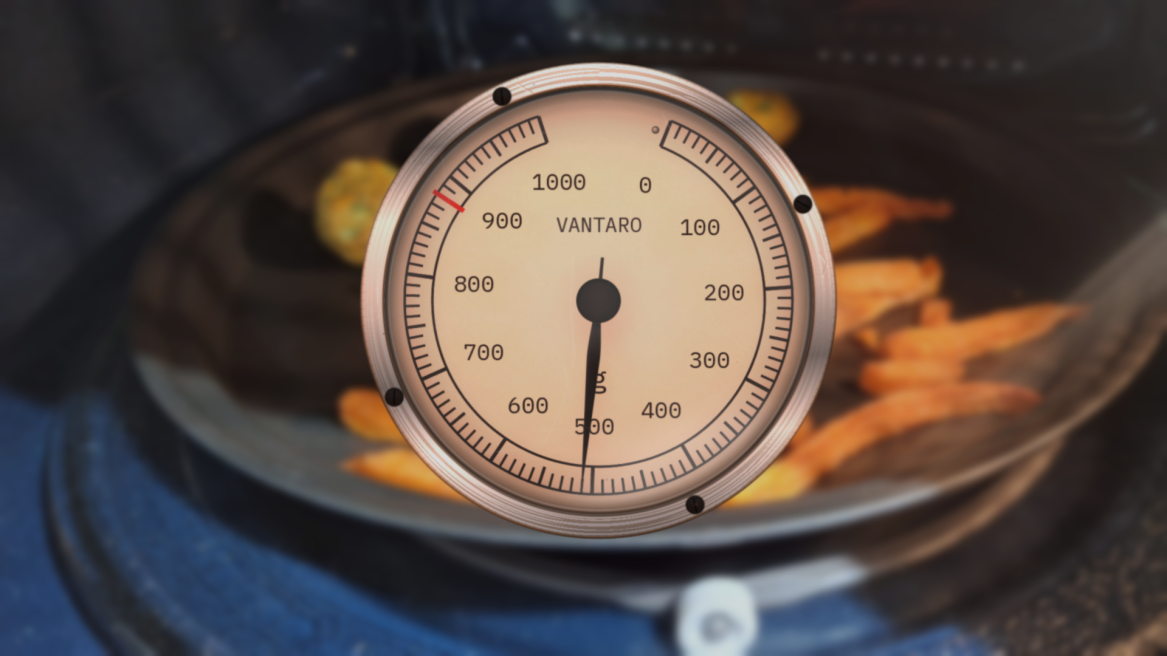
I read 510 g
